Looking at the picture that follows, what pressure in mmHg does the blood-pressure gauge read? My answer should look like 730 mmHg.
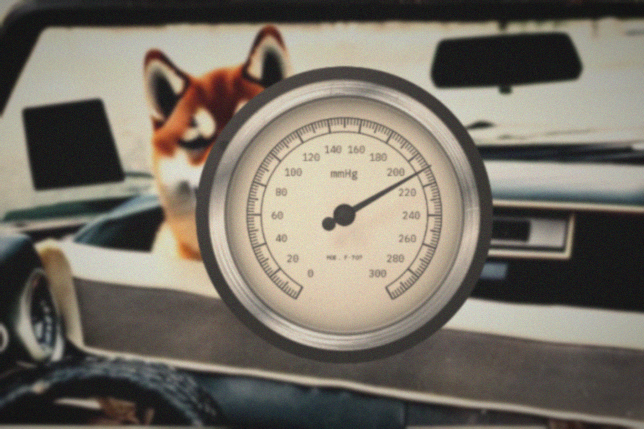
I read 210 mmHg
